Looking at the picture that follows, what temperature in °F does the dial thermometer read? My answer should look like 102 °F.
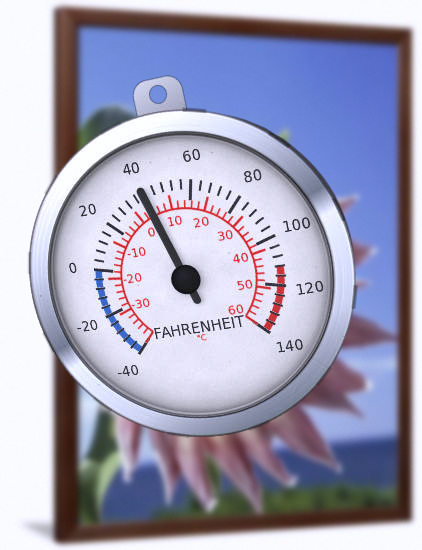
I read 40 °F
